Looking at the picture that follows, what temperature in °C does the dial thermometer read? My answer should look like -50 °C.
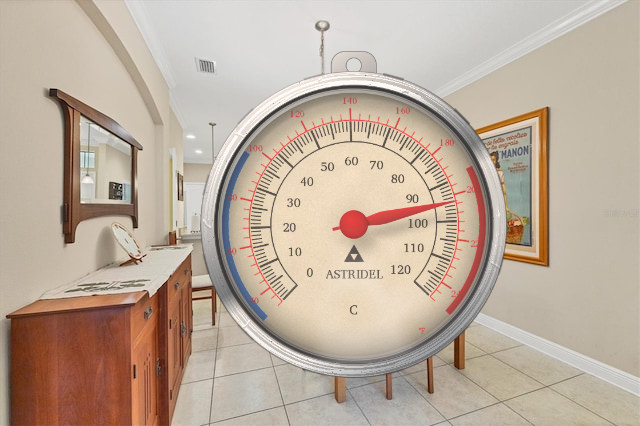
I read 95 °C
